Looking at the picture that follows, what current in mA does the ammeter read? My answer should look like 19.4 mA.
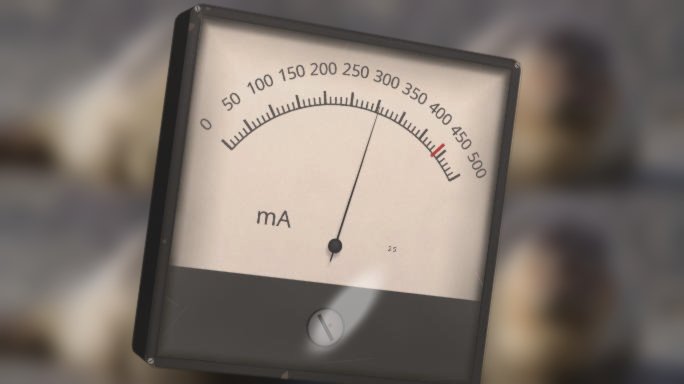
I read 300 mA
